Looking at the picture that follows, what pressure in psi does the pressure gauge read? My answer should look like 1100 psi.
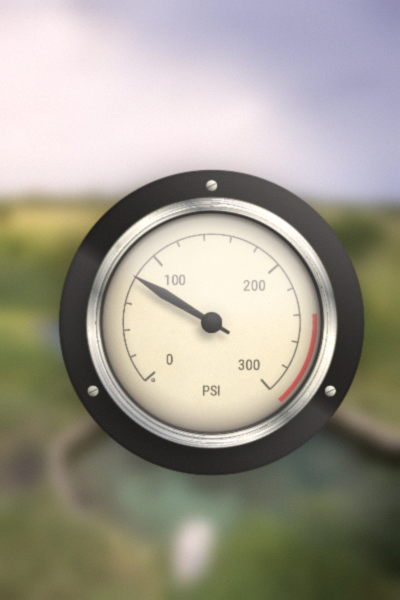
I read 80 psi
